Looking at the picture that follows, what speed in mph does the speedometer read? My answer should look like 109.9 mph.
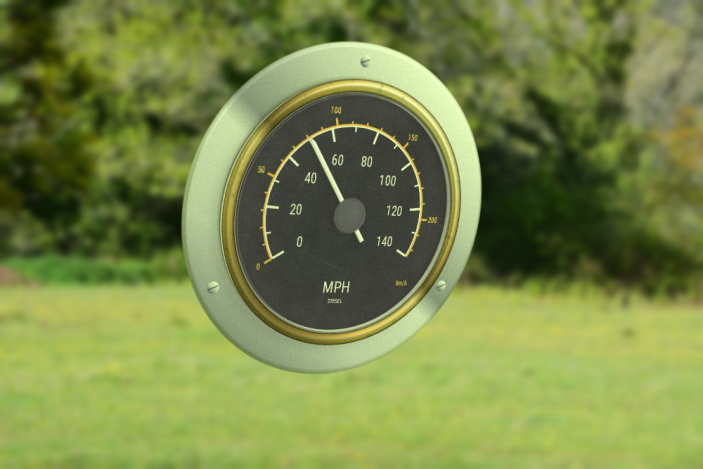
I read 50 mph
